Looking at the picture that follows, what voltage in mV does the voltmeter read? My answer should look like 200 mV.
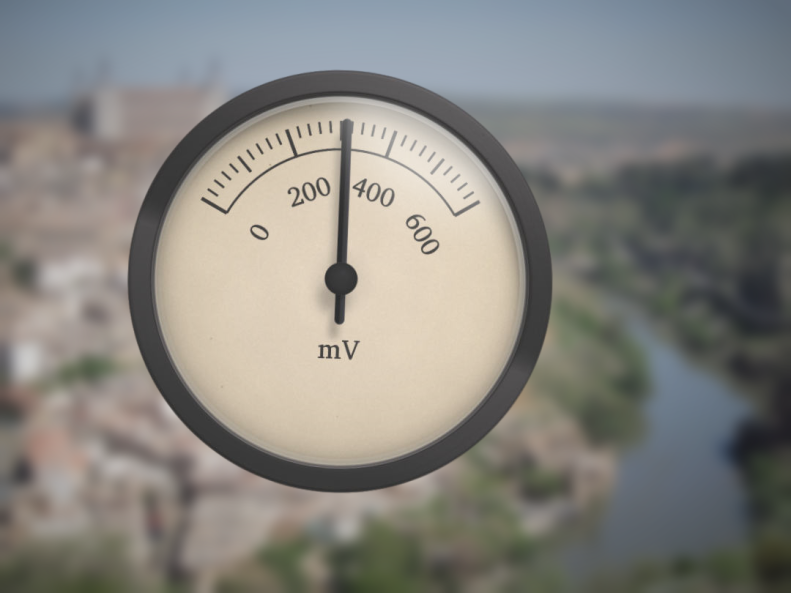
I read 310 mV
